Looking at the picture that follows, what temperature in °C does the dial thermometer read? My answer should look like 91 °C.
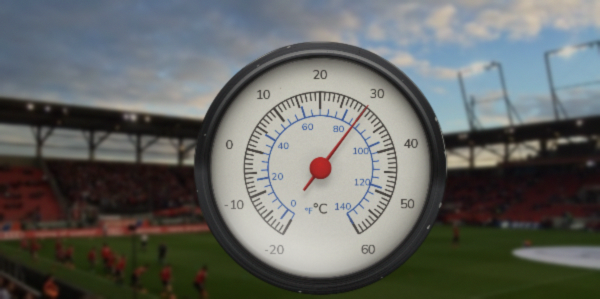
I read 30 °C
